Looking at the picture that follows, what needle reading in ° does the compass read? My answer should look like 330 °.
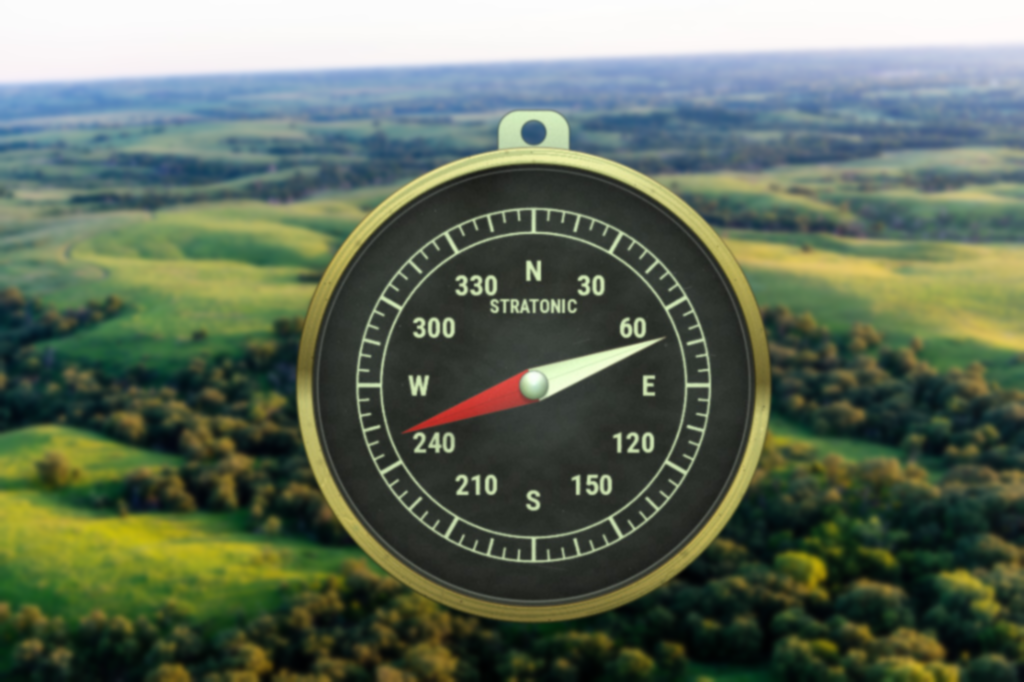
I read 250 °
